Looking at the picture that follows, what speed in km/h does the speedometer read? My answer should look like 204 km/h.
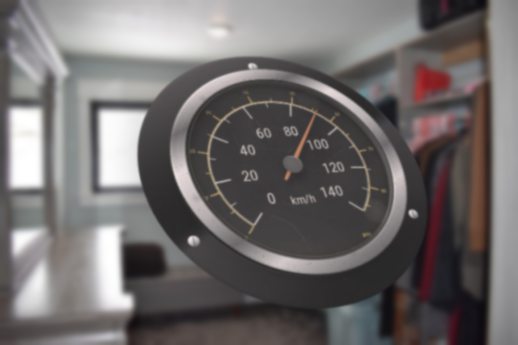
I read 90 km/h
